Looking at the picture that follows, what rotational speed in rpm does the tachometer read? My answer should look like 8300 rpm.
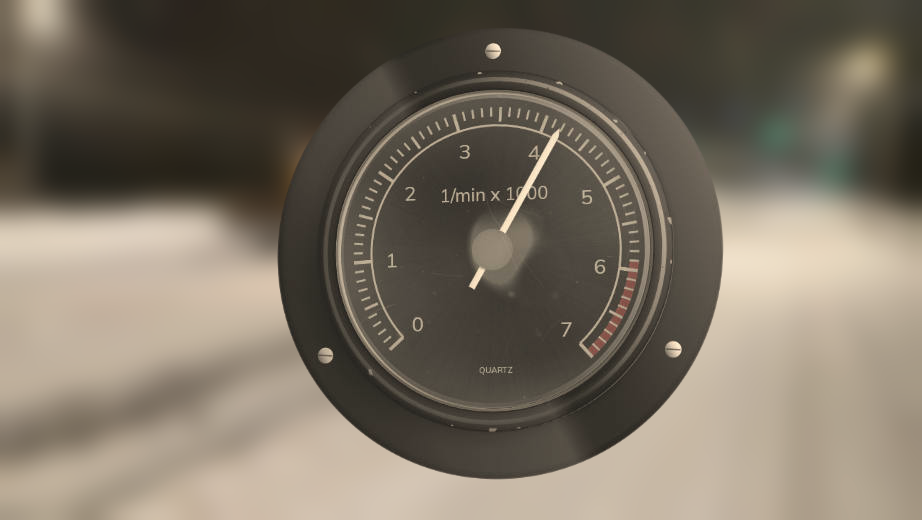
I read 4200 rpm
